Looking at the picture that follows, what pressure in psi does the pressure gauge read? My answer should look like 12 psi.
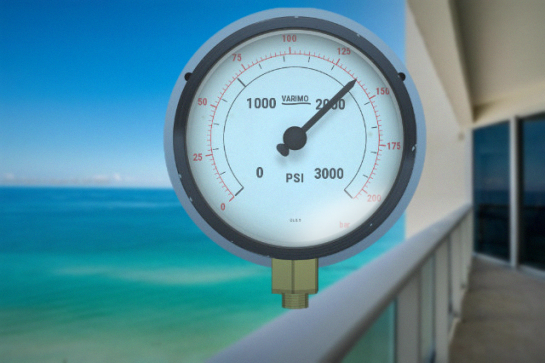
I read 2000 psi
